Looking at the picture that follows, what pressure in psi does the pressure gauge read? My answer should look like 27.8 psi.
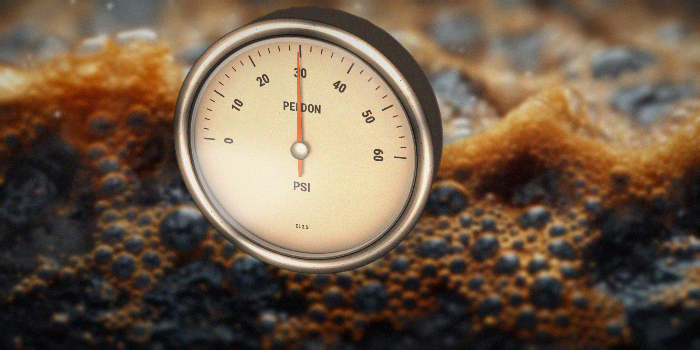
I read 30 psi
